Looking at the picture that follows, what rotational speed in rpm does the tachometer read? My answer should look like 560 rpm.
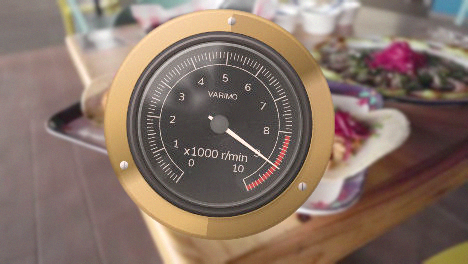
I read 9000 rpm
